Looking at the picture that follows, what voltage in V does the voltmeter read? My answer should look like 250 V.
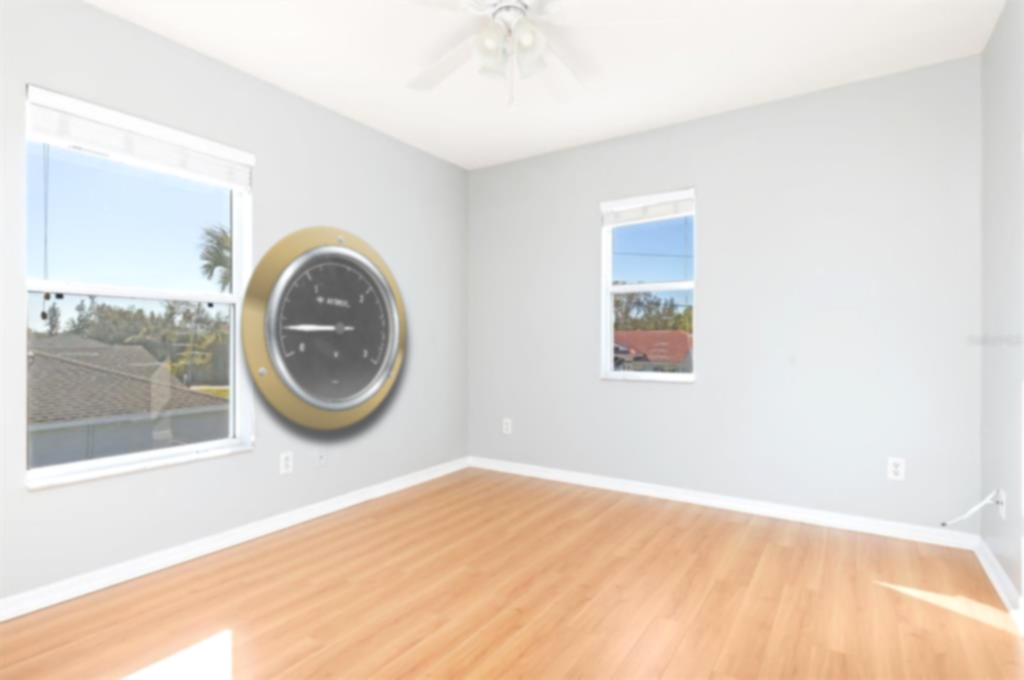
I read 0.3 V
